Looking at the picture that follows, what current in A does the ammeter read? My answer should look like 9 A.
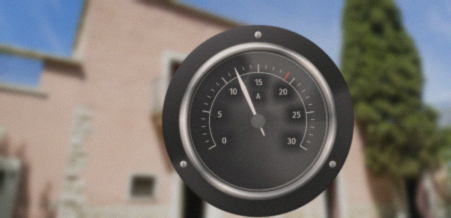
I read 12 A
